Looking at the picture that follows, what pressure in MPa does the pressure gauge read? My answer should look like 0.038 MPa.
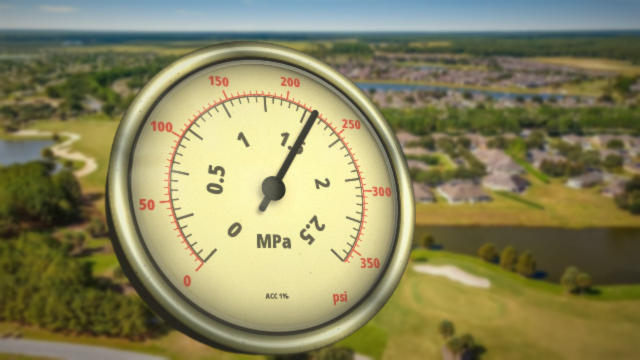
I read 1.55 MPa
